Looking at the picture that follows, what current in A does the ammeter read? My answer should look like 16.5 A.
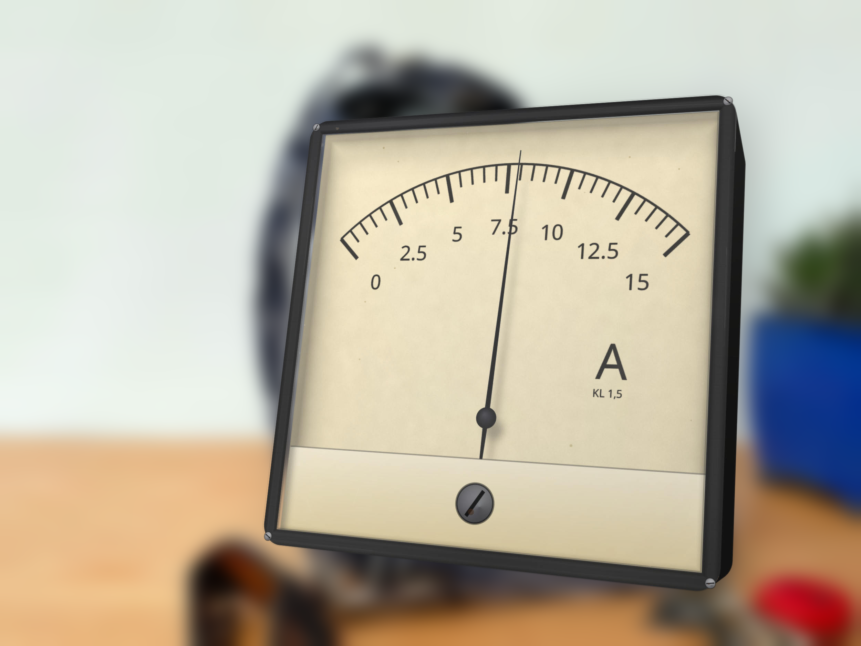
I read 8 A
